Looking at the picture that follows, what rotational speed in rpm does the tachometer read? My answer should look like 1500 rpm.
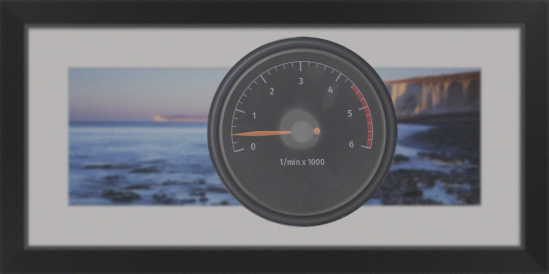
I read 400 rpm
